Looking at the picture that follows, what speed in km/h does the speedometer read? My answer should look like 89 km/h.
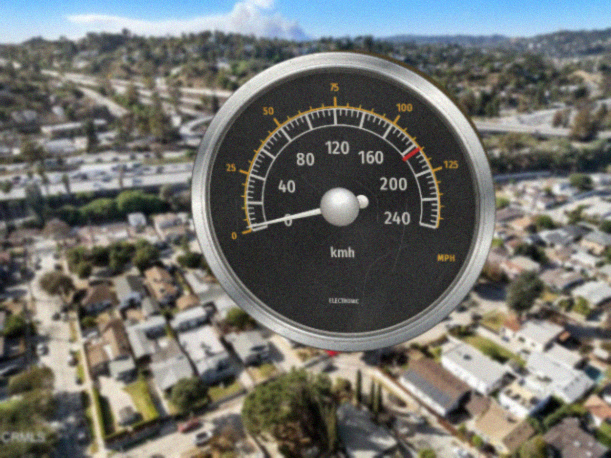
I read 4 km/h
